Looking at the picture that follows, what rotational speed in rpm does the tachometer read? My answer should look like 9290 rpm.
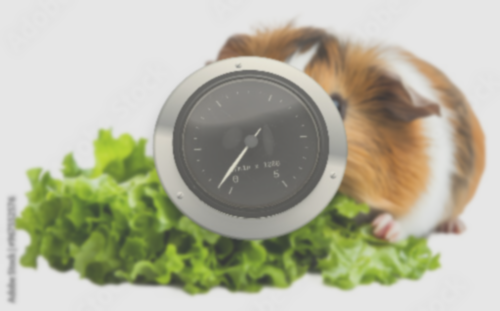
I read 200 rpm
